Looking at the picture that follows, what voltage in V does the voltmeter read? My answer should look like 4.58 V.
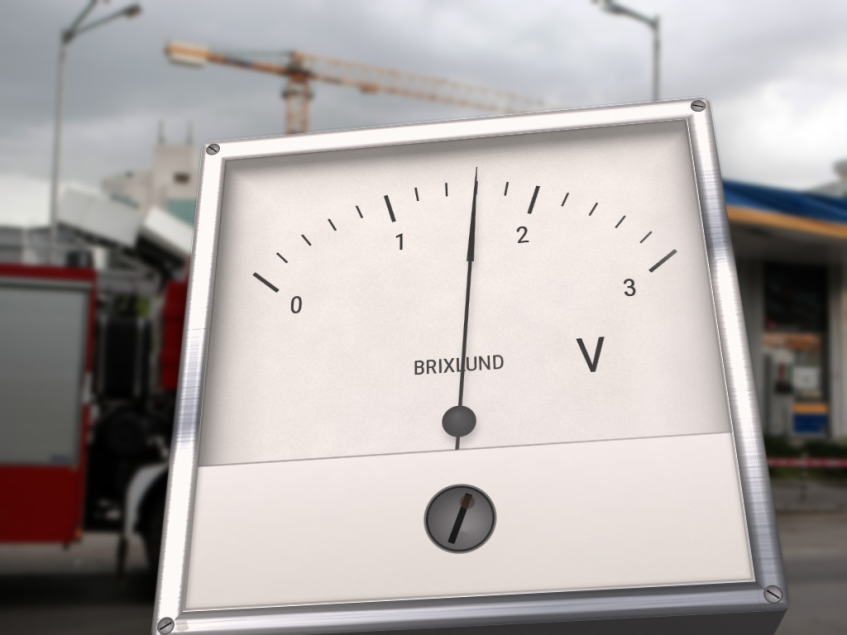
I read 1.6 V
